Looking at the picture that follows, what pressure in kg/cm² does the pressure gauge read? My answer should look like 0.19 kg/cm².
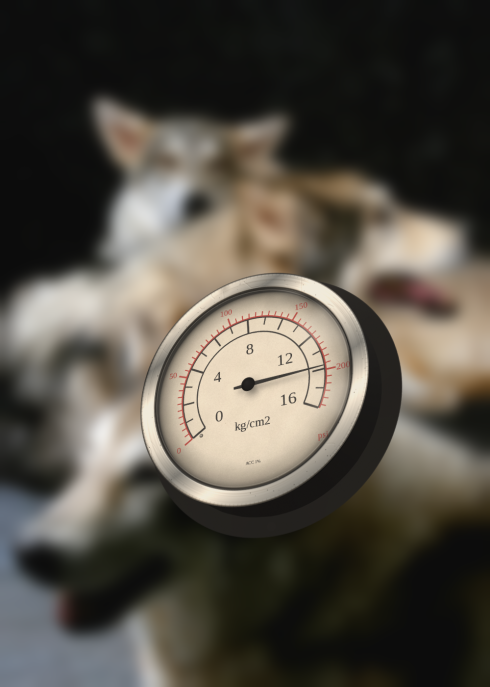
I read 14 kg/cm²
